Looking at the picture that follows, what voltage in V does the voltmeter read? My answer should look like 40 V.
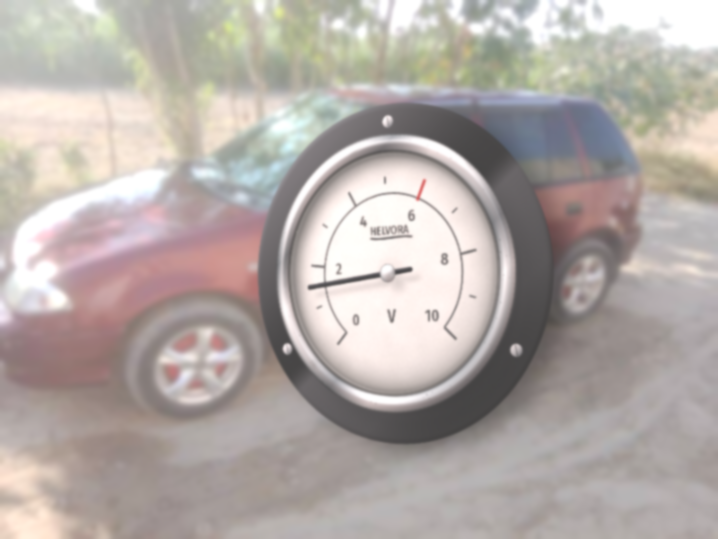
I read 1.5 V
